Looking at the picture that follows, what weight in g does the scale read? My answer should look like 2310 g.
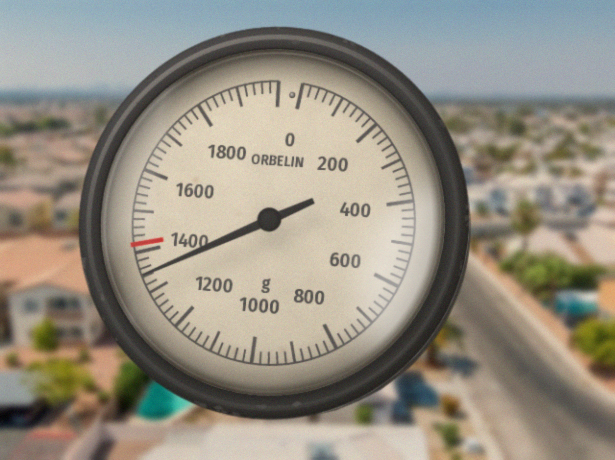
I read 1340 g
